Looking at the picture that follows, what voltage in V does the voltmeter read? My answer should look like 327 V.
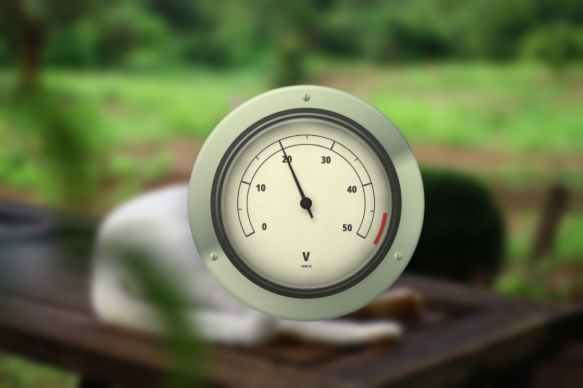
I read 20 V
